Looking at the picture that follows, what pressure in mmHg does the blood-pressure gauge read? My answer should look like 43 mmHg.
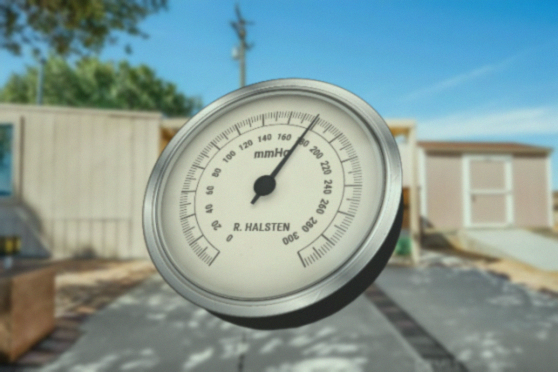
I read 180 mmHg
